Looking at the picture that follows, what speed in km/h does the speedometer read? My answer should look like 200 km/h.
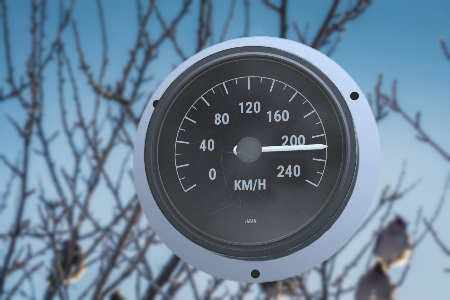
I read 210 km/h
